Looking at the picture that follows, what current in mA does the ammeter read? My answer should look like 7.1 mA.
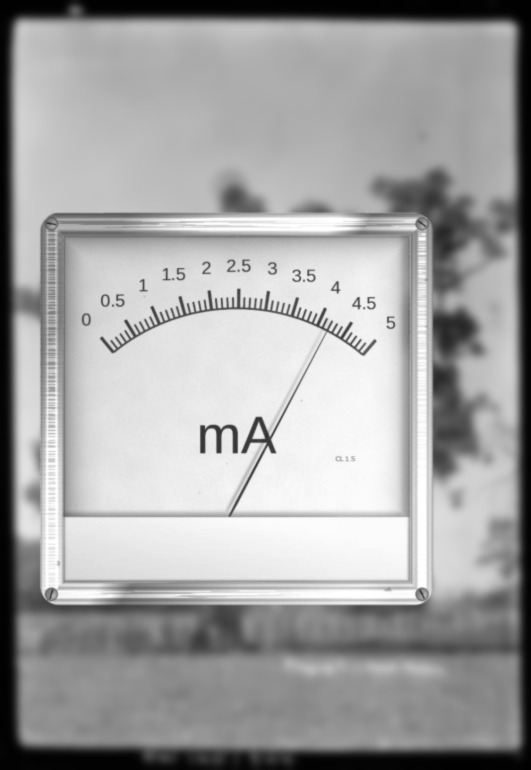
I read 4.2 mA
